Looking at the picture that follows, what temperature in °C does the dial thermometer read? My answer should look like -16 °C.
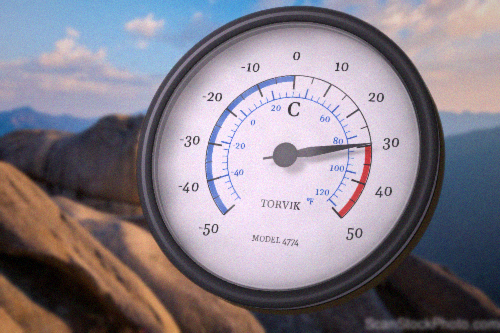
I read 30 °C
